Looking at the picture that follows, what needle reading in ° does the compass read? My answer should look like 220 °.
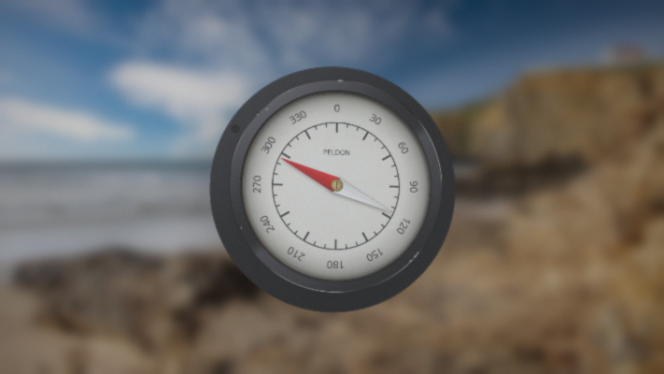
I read 295 °
